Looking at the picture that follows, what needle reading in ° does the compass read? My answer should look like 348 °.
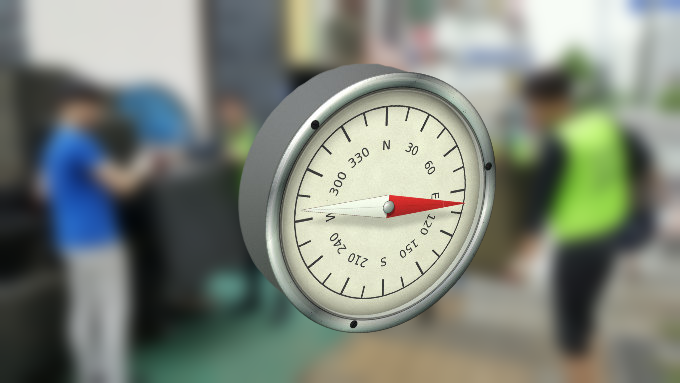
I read 97.5 °
